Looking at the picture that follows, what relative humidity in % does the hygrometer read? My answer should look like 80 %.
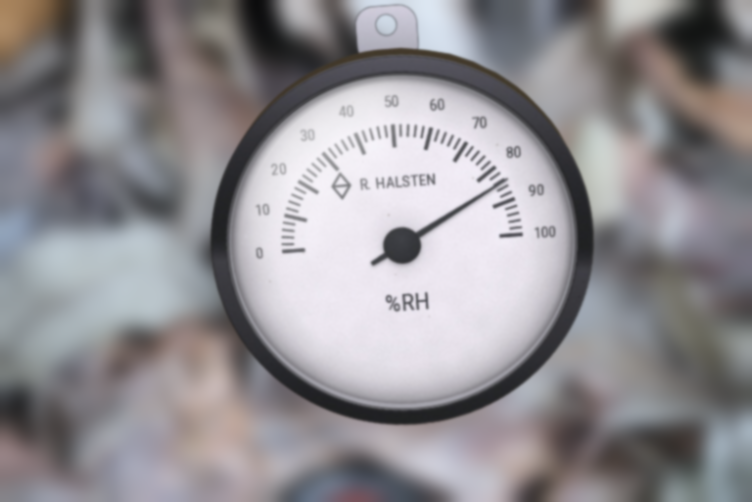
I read 84 %
